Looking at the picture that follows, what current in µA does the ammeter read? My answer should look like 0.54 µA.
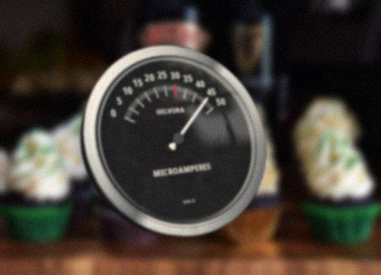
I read 45 µA
